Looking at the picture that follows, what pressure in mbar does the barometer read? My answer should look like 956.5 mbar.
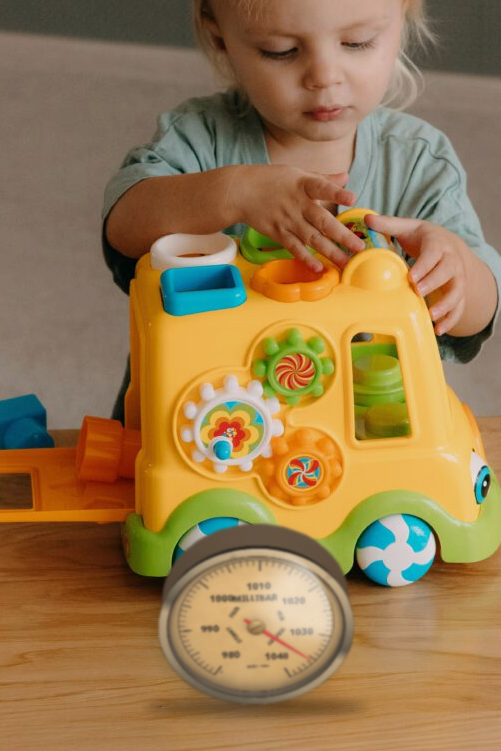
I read 1035 mbar
